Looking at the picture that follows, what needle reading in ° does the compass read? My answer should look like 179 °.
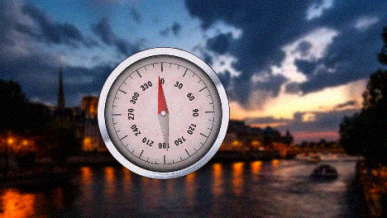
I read 355 °
